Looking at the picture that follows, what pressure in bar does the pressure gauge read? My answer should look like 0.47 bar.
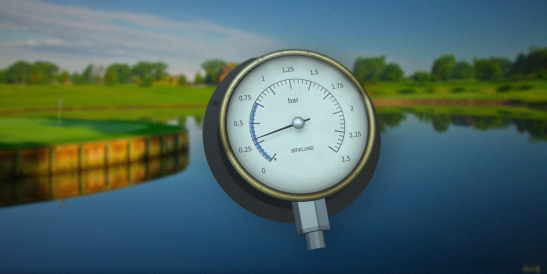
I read 0.3 bar
